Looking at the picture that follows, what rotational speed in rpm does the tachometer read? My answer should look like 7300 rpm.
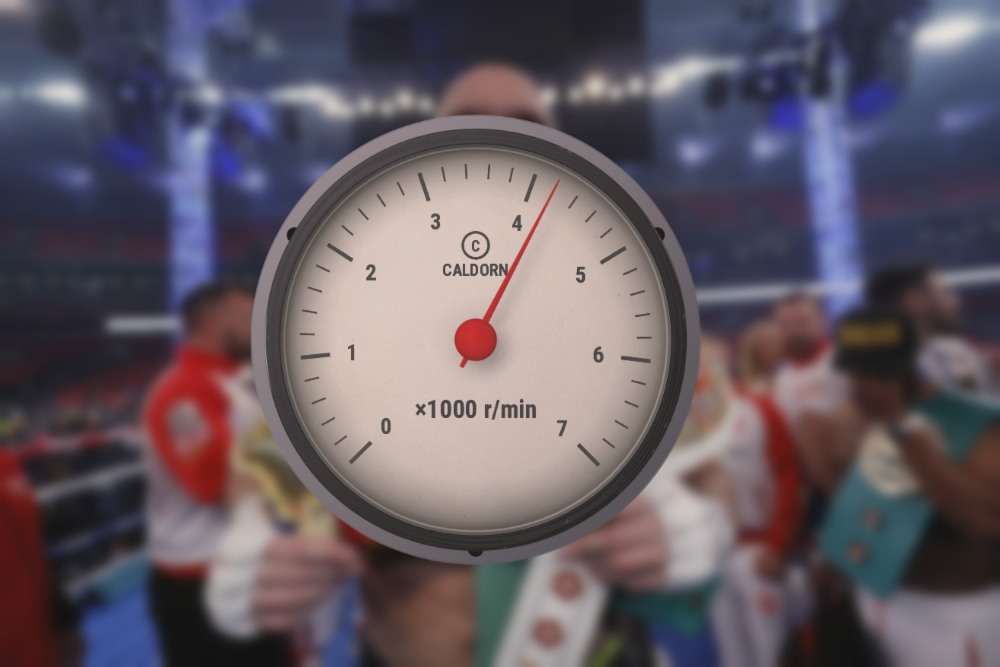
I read 4200 rpm
